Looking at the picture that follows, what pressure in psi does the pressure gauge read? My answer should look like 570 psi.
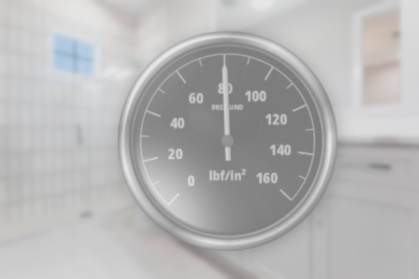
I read 80 psi
